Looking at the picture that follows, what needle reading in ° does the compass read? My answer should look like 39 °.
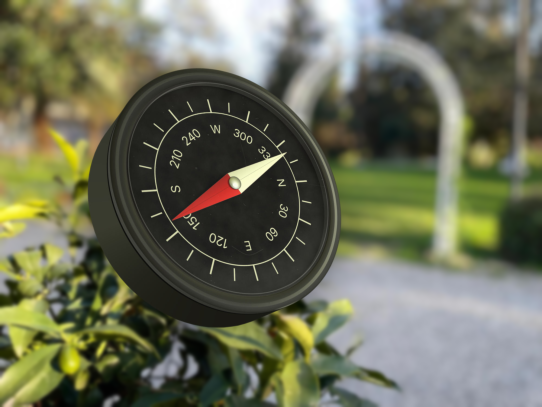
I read 157.5 °
